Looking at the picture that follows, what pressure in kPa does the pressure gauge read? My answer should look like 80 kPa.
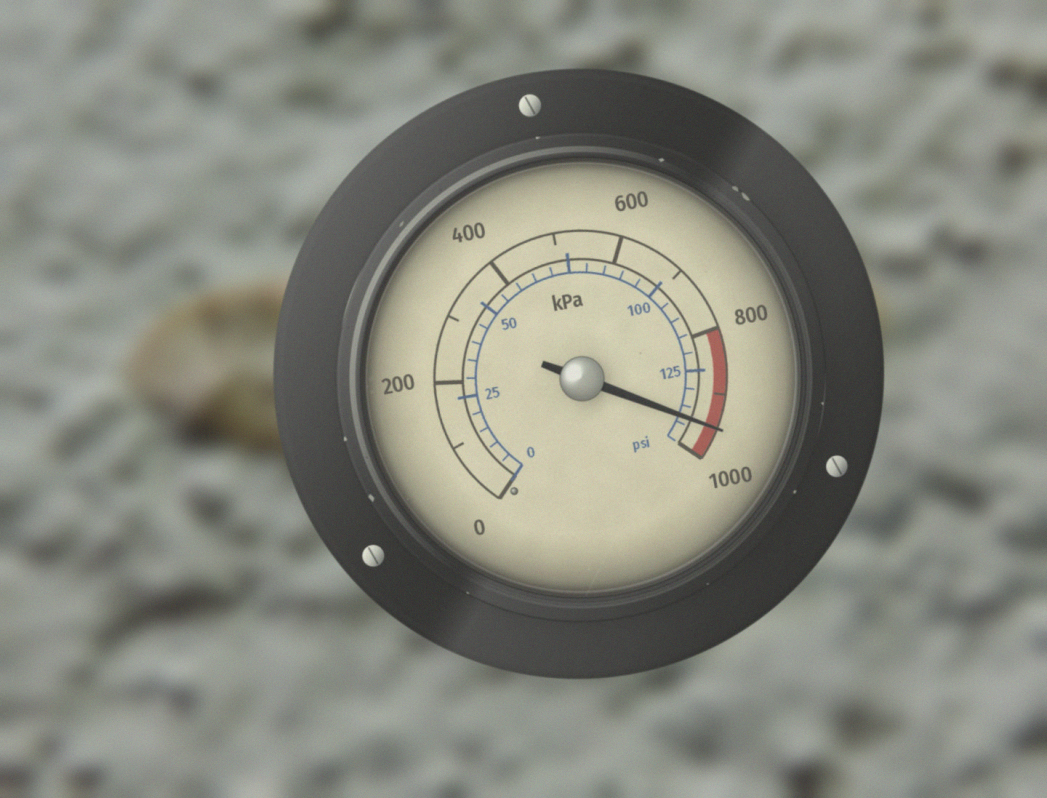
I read 950 kPa
